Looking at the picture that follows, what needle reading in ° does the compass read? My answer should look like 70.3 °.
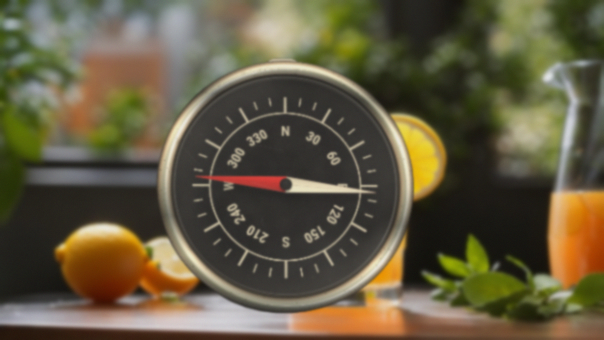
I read 275 °
